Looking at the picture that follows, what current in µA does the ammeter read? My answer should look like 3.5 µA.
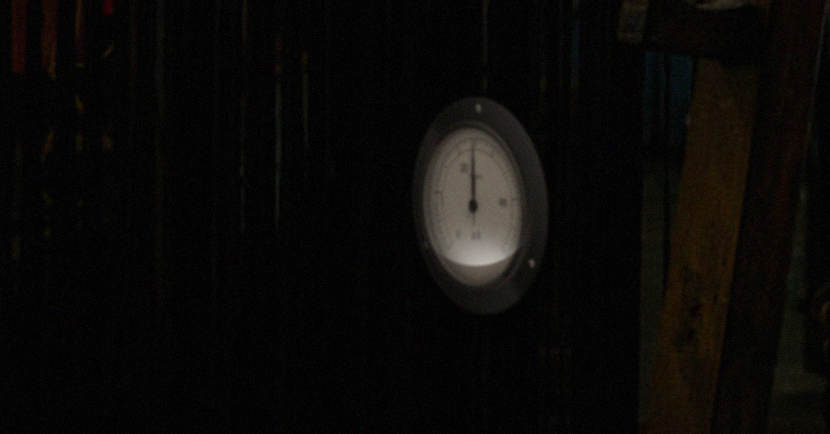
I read 25 µA
